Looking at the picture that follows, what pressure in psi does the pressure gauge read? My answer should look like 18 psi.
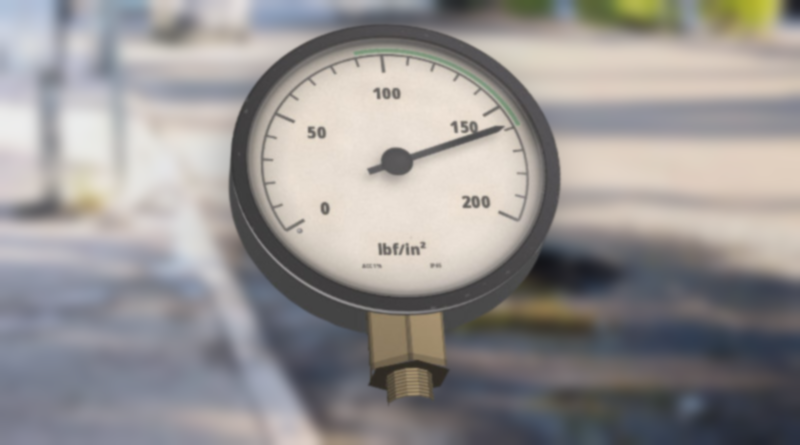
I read 160 psi
